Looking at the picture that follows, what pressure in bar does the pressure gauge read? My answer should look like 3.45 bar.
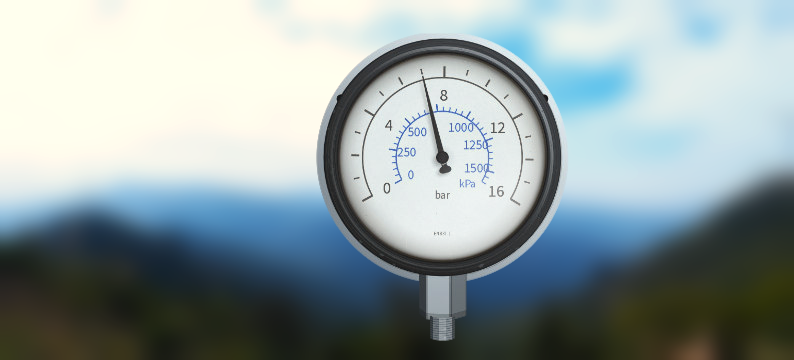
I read 7 bar
